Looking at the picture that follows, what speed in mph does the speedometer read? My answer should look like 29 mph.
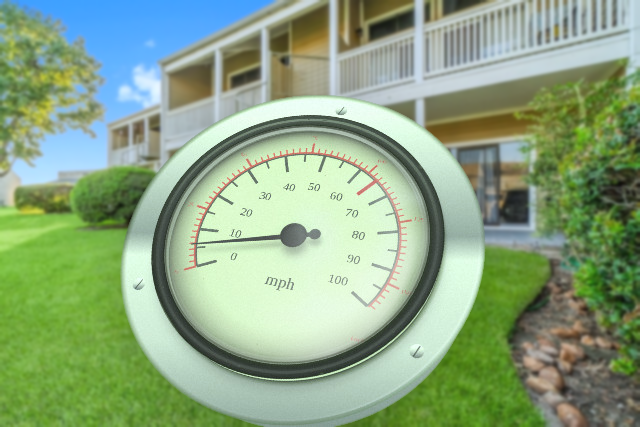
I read 5 mph
